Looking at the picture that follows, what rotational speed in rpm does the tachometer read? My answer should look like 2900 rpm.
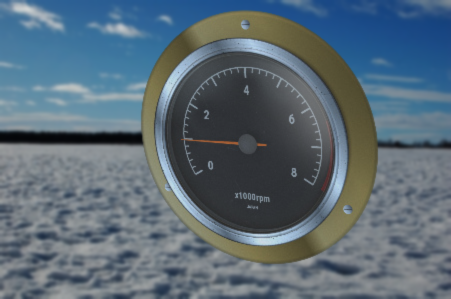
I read 1000 rpm
